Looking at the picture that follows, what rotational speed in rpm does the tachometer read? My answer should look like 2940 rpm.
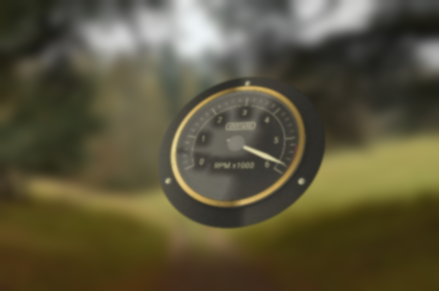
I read 5800 rpm
